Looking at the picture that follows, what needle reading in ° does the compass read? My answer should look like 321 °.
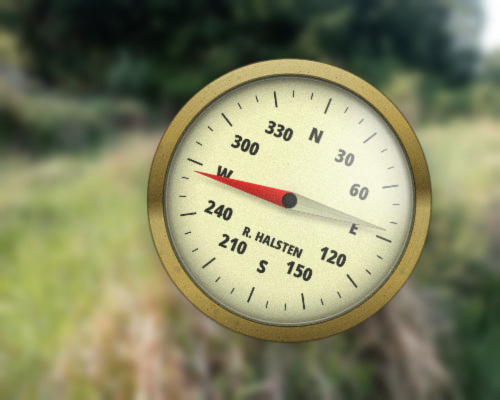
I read 265 °
